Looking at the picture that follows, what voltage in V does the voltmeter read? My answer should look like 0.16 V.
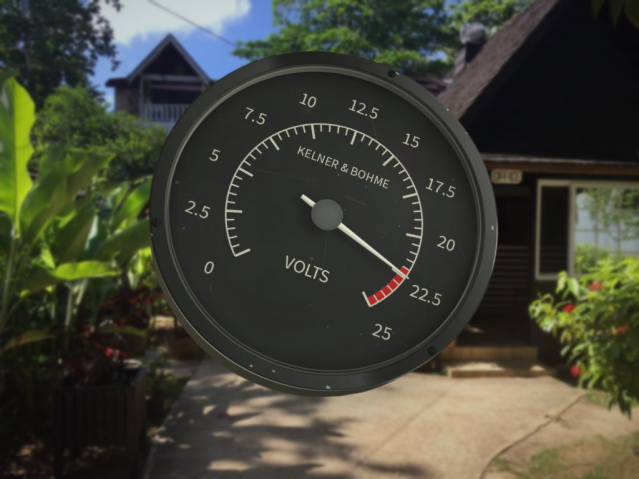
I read 22.5 V
